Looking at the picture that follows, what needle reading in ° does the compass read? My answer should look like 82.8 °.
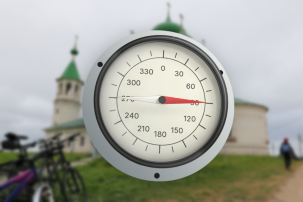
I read 90 °
